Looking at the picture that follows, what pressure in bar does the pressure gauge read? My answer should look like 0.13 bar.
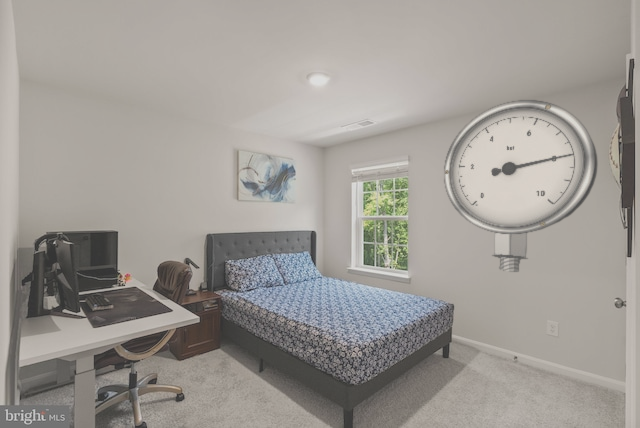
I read 8 bar
